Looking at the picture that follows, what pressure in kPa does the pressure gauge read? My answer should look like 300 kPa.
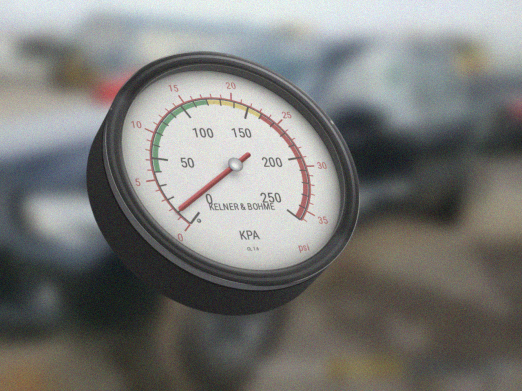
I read 10 kPa
